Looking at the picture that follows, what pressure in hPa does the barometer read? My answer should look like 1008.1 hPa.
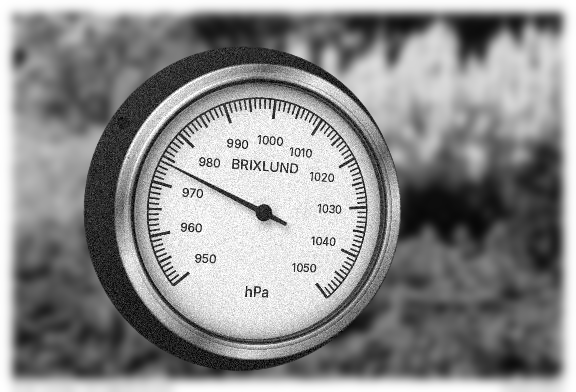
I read 974 hPa
